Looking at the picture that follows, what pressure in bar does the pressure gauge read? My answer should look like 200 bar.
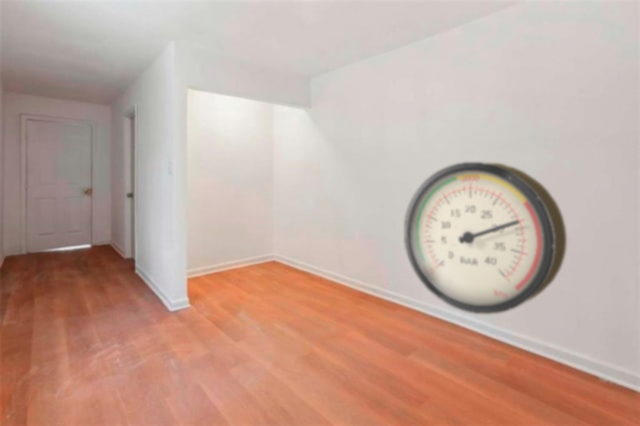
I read 30 bar
